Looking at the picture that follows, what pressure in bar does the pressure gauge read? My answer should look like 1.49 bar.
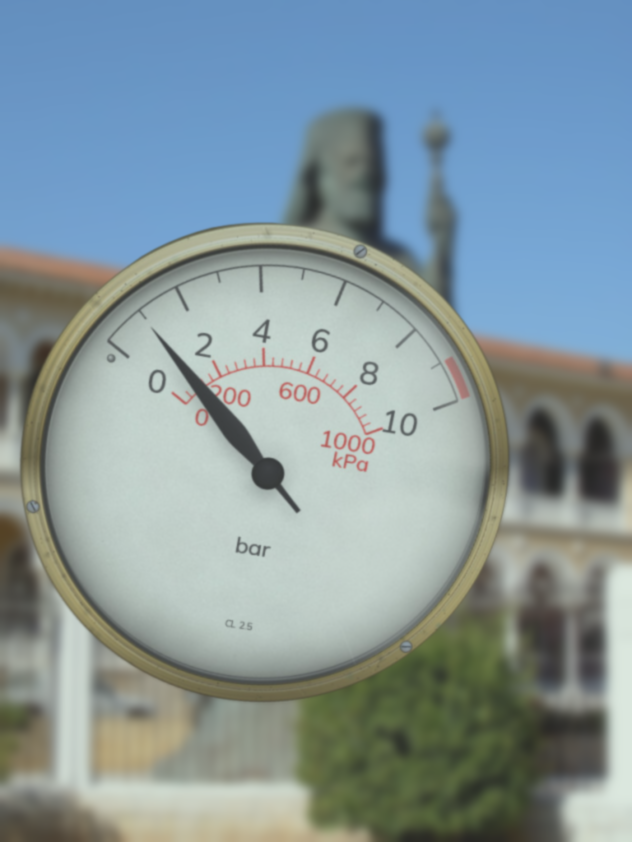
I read 1 bar
